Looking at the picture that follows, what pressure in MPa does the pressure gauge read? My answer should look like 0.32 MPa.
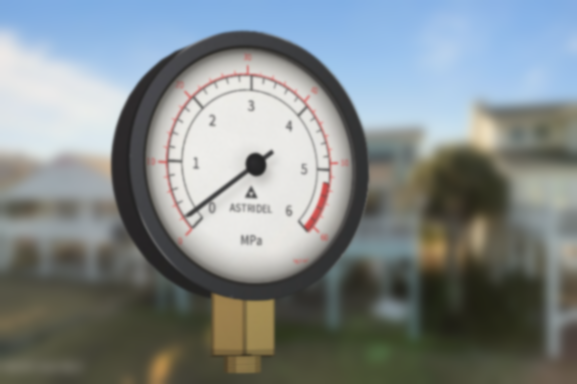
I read 0.2 MPa
